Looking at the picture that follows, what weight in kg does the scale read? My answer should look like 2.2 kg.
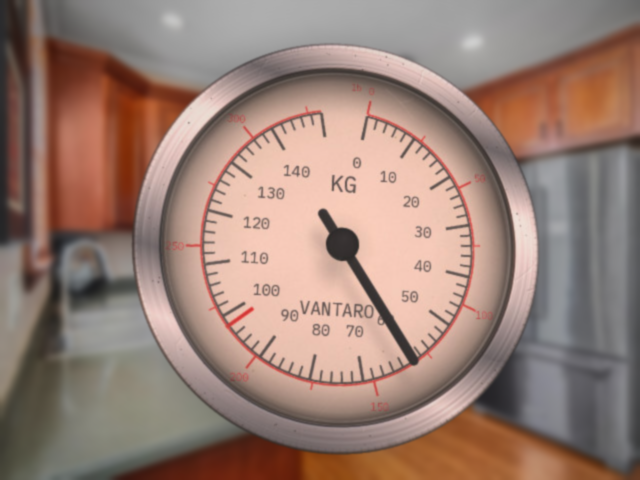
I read 60 kg
